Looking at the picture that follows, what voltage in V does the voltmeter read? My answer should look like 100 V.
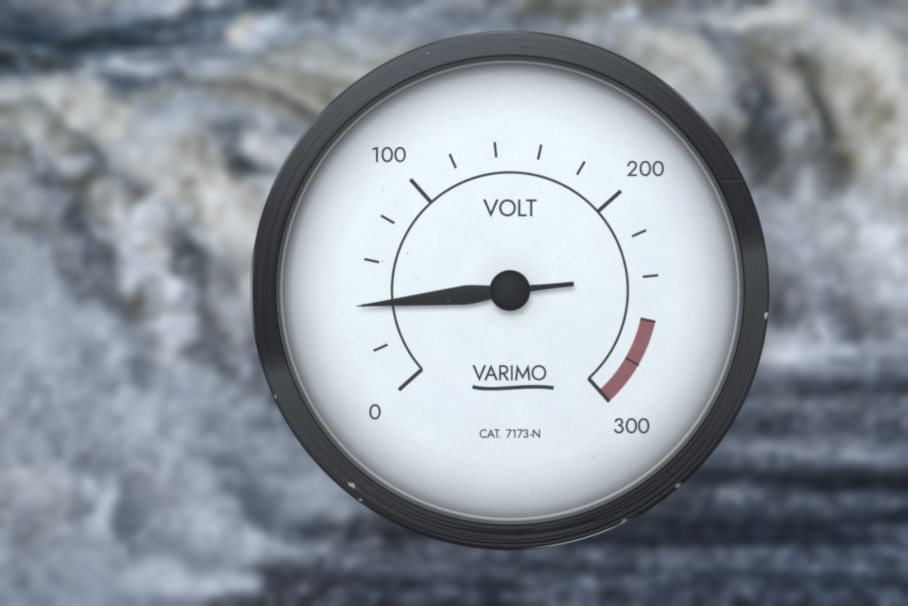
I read 40 V
